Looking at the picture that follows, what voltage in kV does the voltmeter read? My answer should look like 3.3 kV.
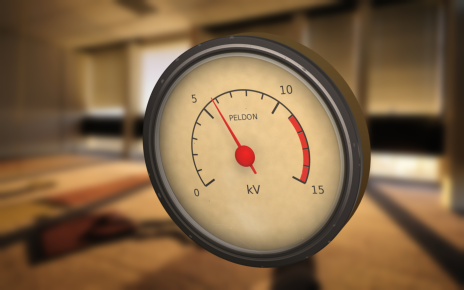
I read 6 kV
